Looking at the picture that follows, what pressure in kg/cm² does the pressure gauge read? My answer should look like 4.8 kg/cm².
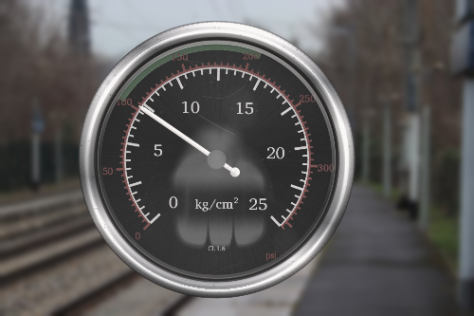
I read 7.25 kg/cm²
